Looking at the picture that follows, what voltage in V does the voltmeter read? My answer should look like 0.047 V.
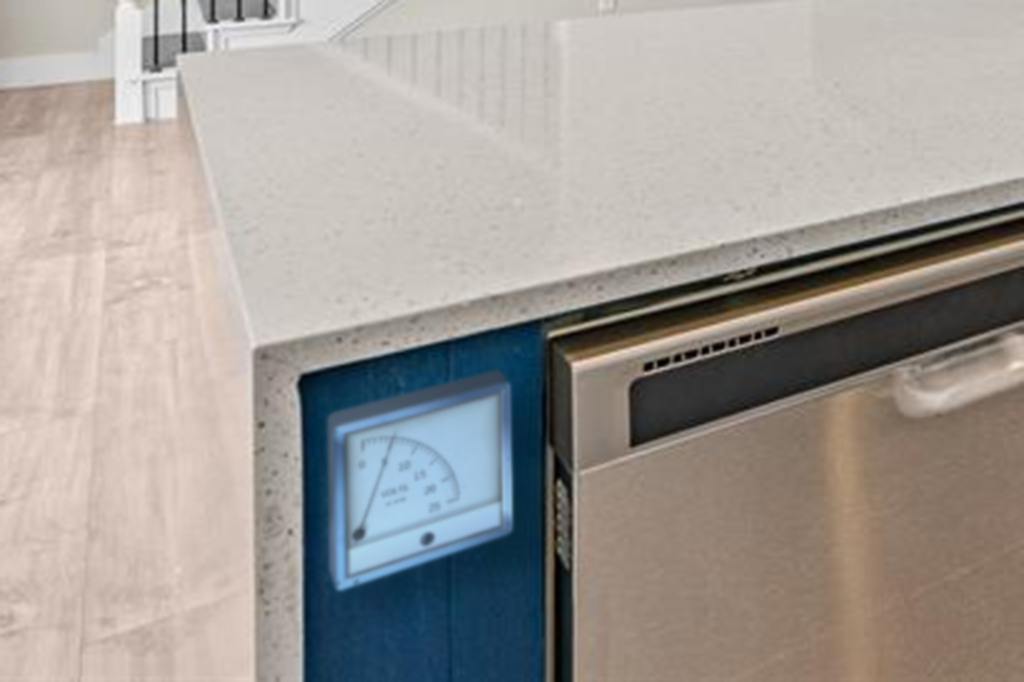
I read 5 V
